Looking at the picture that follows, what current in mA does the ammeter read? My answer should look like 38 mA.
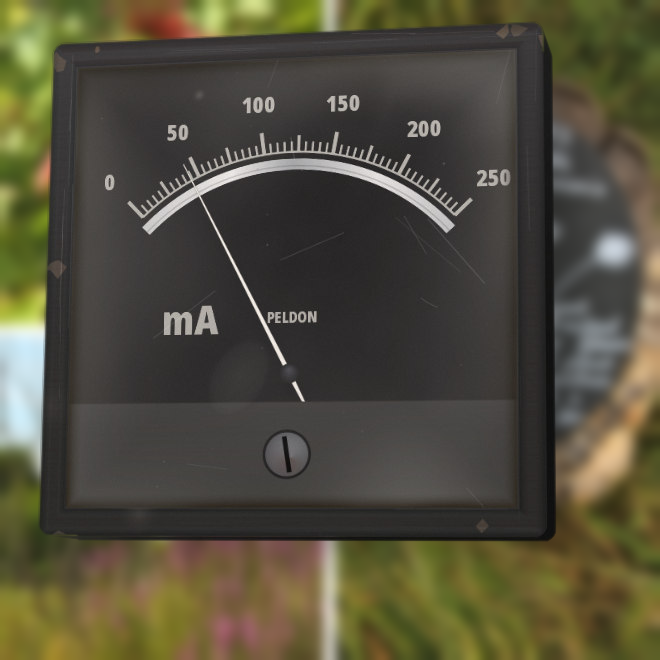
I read 45 mA
